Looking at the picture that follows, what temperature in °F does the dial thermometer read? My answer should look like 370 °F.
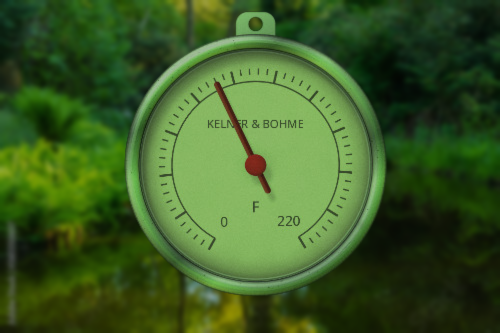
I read 92 °F
